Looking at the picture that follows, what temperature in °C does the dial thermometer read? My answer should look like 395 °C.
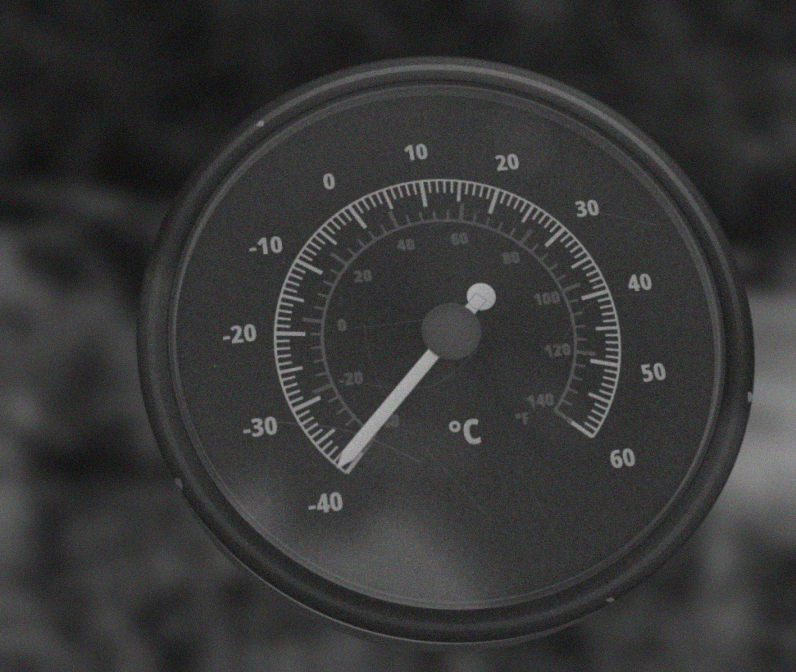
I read -39 °C
